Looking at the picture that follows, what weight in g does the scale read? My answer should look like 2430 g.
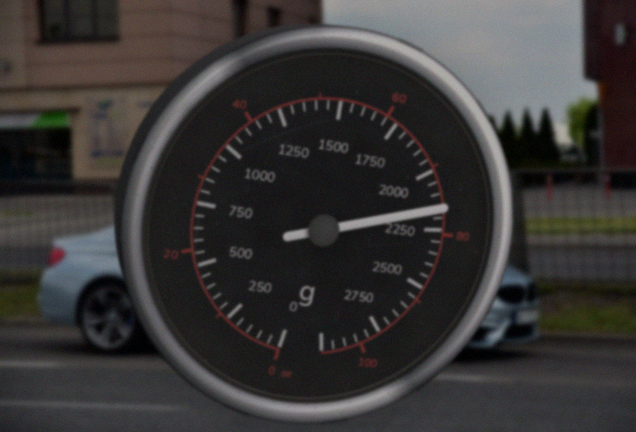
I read 2150 g
